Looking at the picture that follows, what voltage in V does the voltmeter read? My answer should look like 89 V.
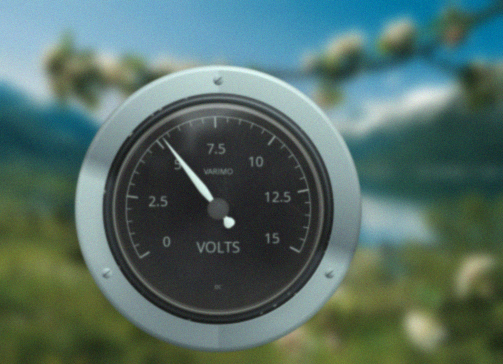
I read 5.25 V
